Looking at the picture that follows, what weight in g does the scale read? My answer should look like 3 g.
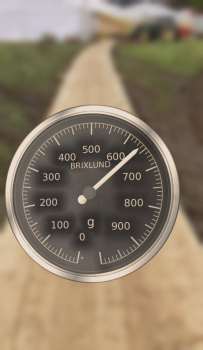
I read 640 g
